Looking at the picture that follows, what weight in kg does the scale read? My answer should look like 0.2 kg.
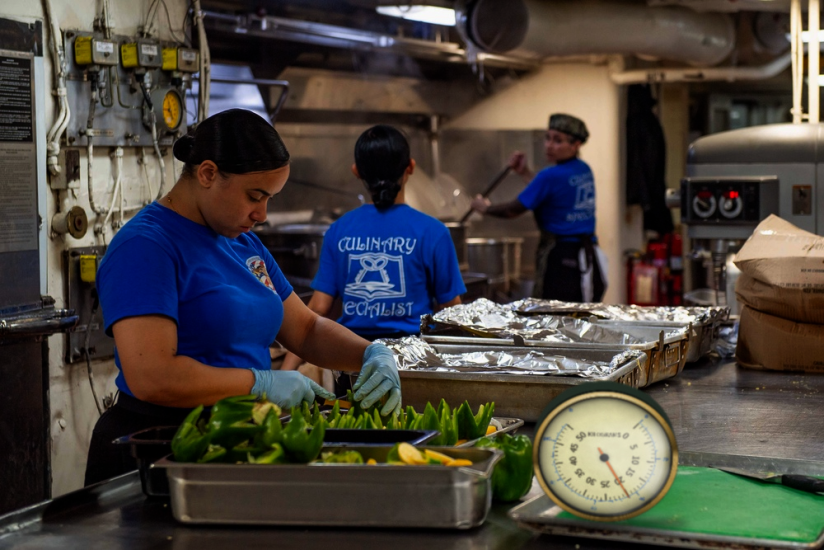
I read 20 kg
